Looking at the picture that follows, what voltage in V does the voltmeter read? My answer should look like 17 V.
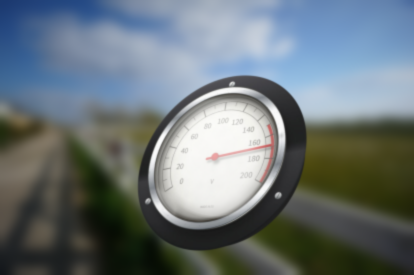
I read 170 V
